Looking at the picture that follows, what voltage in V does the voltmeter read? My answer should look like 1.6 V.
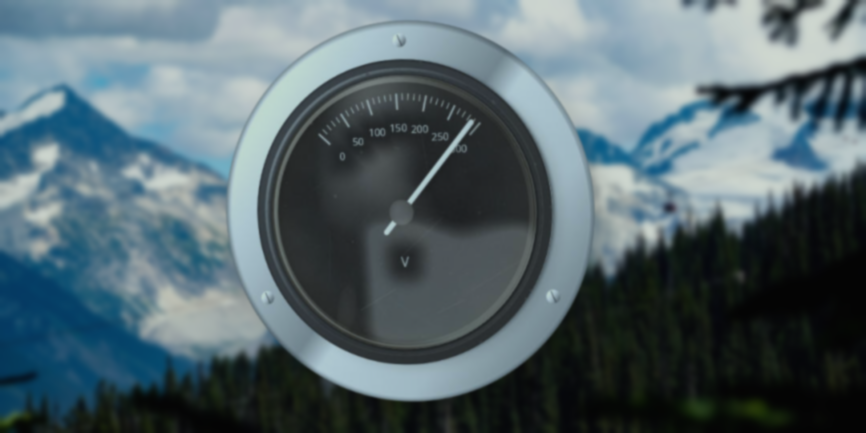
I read 290 V
